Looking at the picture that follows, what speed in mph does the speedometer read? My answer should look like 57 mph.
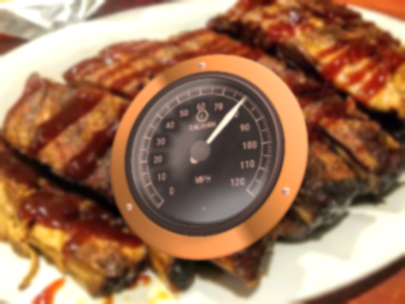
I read 80 mph
